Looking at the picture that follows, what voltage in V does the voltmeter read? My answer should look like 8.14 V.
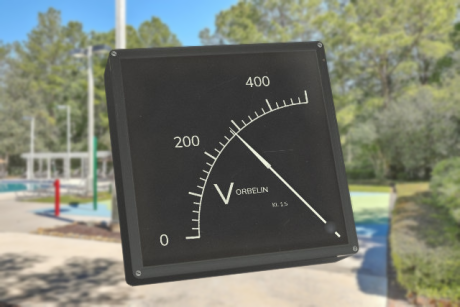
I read 280 V
